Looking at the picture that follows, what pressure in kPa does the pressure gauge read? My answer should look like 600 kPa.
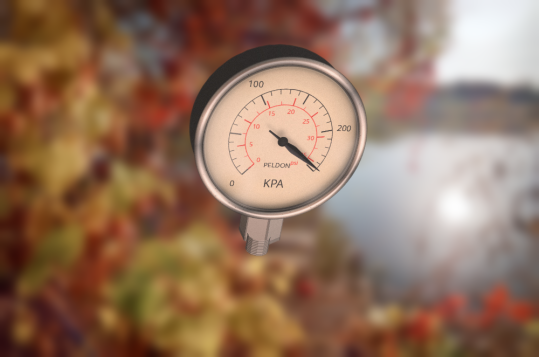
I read 245 kPa
